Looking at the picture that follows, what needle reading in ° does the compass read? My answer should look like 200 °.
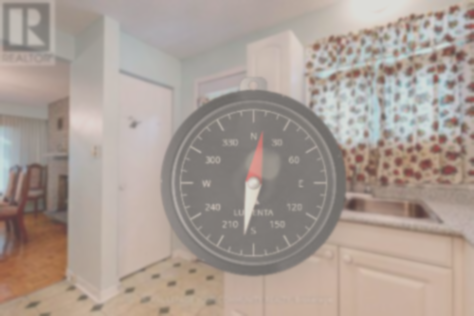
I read 10 °
